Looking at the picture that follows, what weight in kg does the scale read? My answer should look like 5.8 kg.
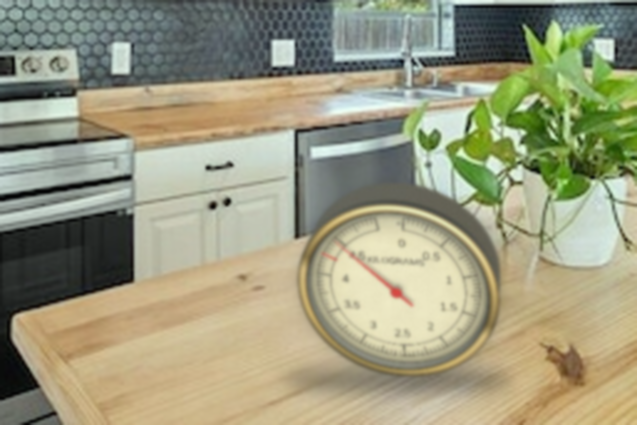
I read 4.5 kg
